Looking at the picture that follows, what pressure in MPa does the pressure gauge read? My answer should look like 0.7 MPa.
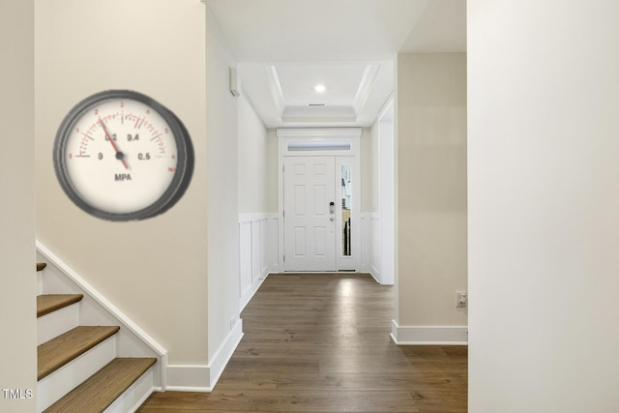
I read 0.2 MPa
